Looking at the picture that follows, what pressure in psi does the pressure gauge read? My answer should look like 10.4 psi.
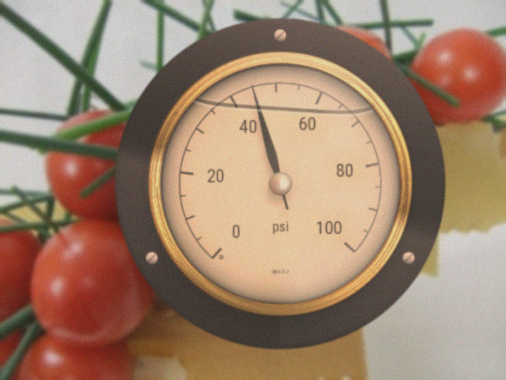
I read 45 psi
